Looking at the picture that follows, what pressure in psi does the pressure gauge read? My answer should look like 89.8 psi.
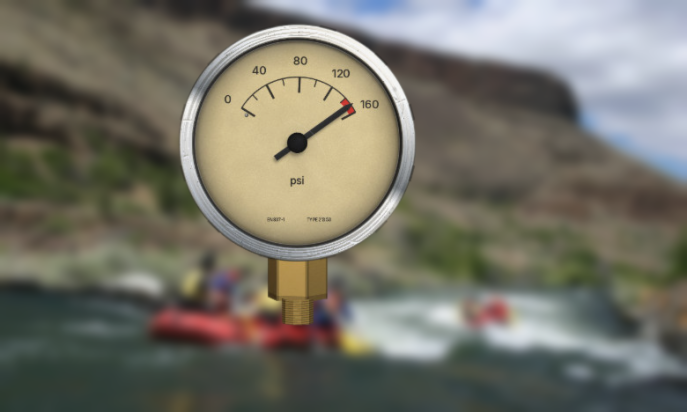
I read 150 psi
